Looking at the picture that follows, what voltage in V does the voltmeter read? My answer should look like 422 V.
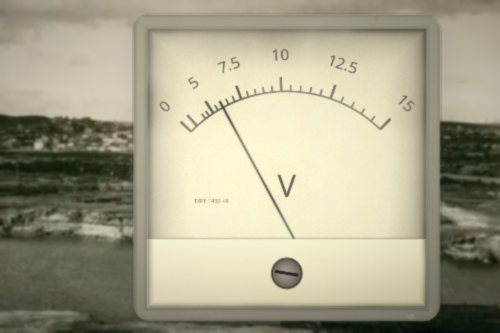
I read 6 V
